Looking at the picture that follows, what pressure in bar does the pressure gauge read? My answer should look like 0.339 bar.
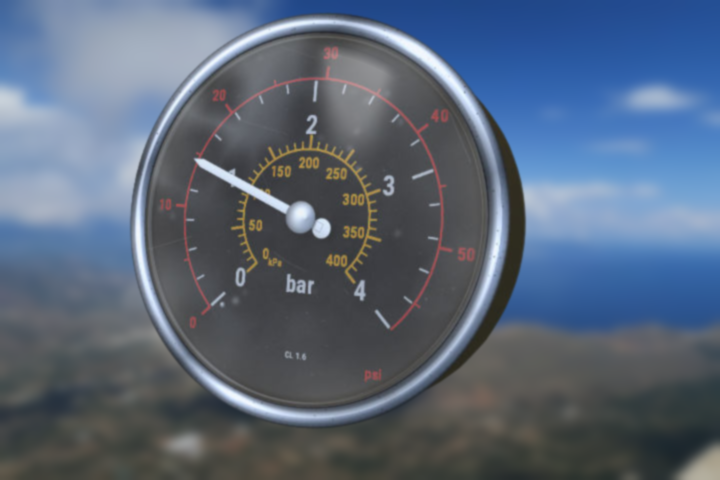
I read 1 bar
